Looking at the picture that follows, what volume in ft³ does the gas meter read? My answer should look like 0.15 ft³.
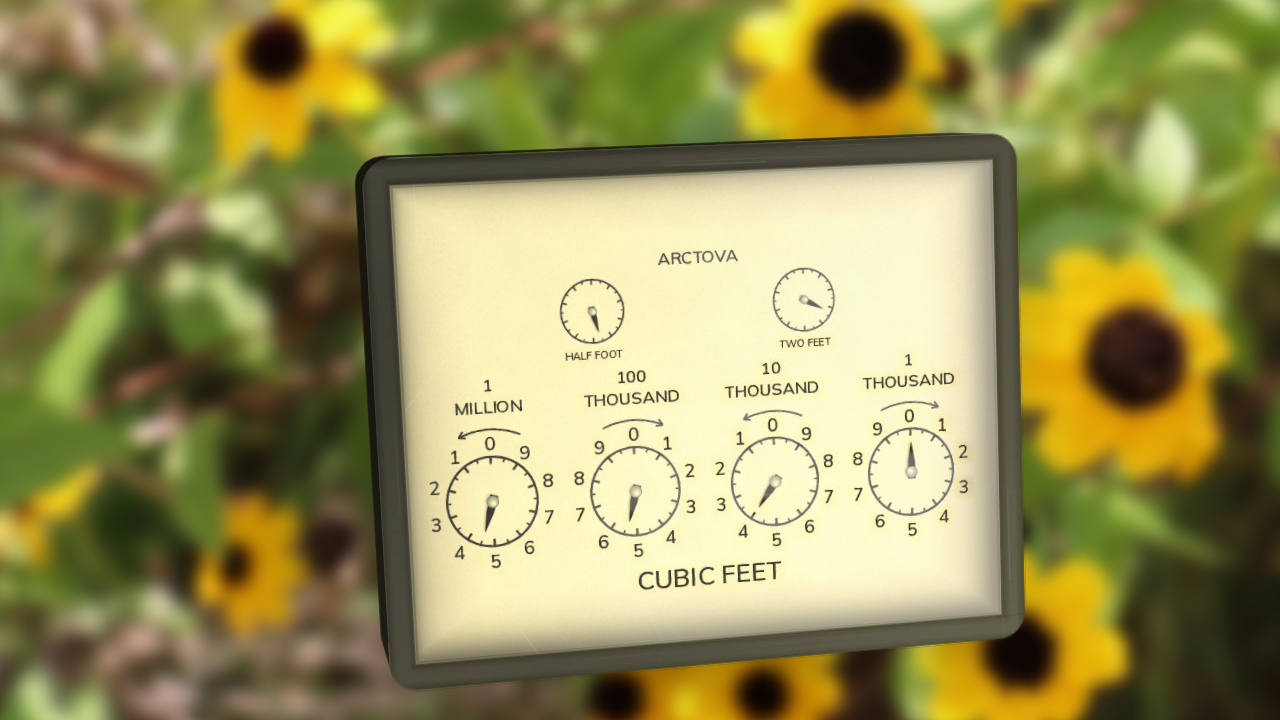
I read 454000 ft³
